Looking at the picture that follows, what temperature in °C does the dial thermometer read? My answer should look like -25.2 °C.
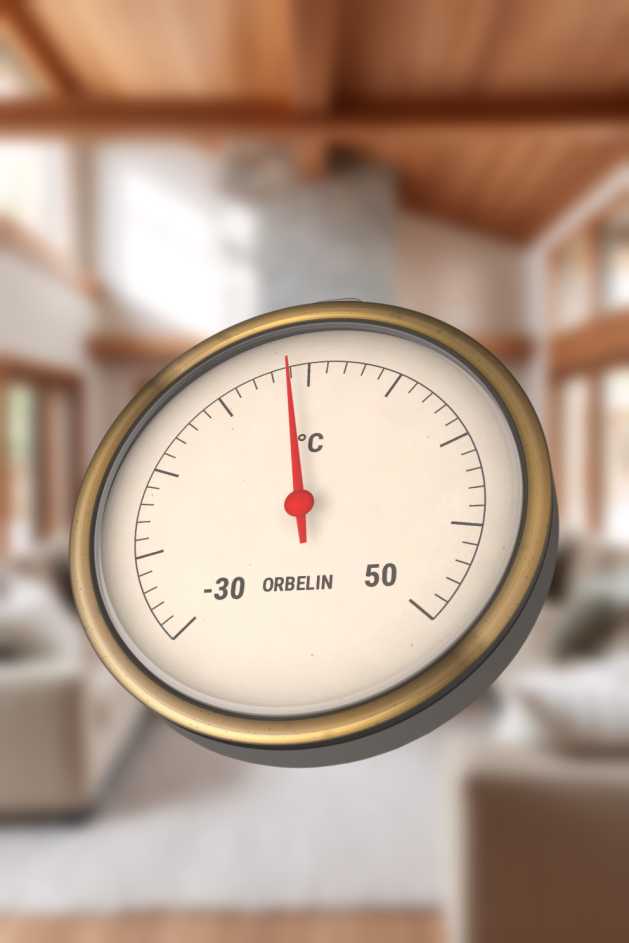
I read 8 °C
